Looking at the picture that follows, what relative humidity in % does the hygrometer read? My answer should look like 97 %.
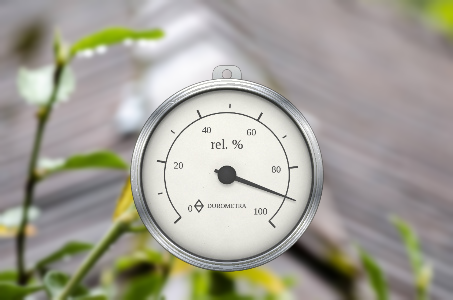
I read 90 %
